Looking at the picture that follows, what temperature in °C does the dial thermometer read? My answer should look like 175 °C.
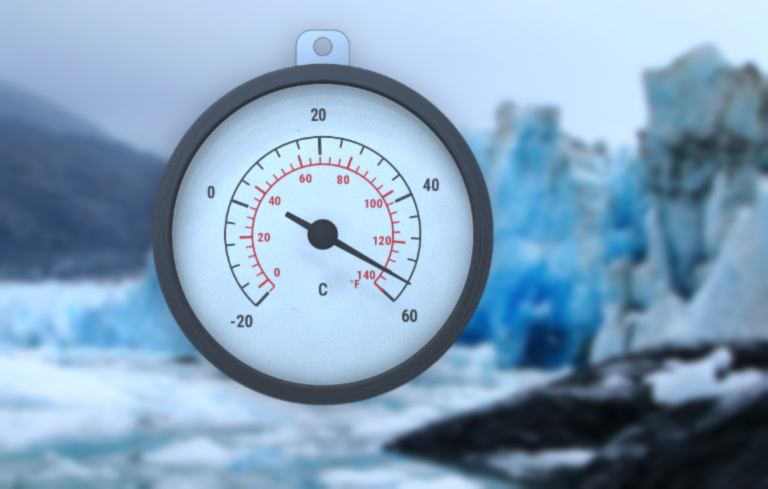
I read 56 °C
